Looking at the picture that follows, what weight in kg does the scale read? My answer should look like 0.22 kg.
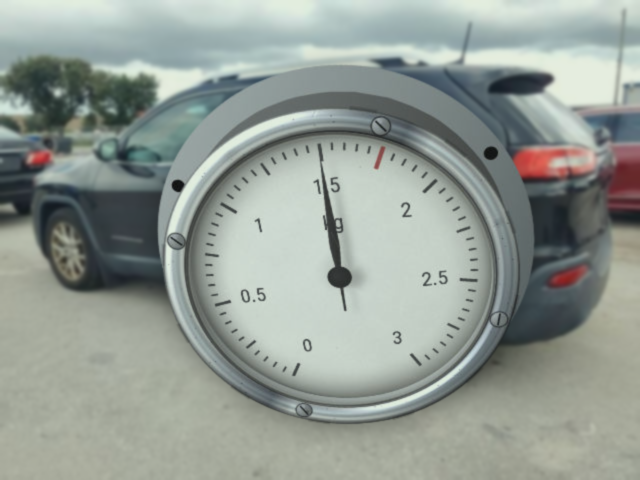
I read 1.5 kg
